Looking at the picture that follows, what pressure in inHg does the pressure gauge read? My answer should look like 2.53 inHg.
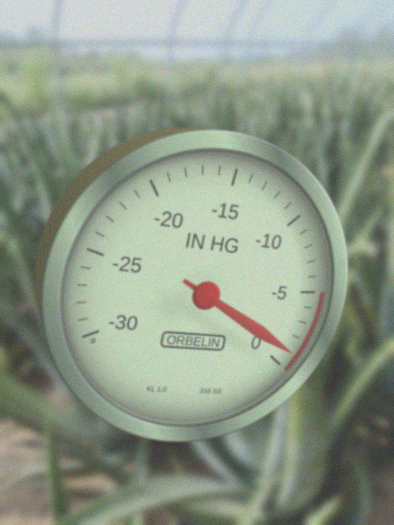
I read -1 inHg
